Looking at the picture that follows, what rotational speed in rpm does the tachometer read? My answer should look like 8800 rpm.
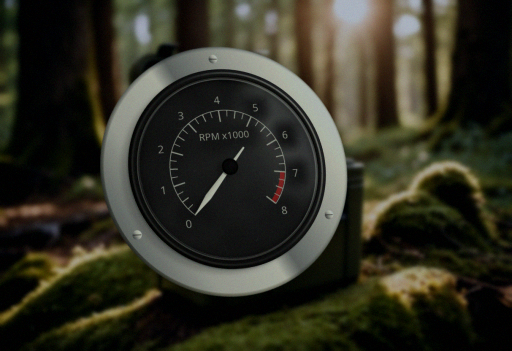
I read 0 rpm
